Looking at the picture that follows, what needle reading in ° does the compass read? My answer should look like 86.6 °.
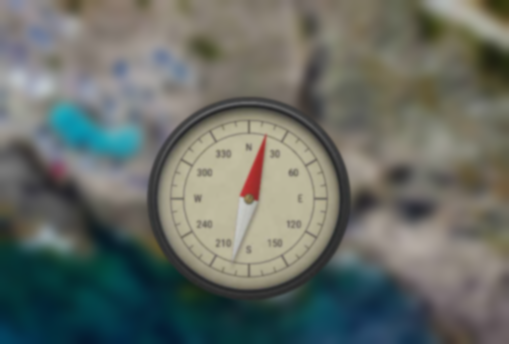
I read 15 °
